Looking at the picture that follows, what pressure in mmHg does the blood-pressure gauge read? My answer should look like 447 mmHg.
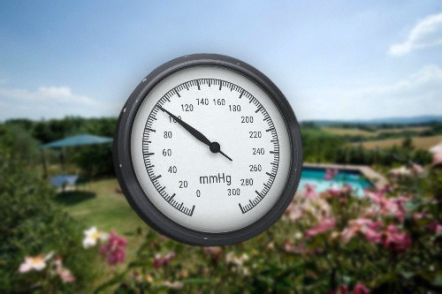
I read 100 mmHg
